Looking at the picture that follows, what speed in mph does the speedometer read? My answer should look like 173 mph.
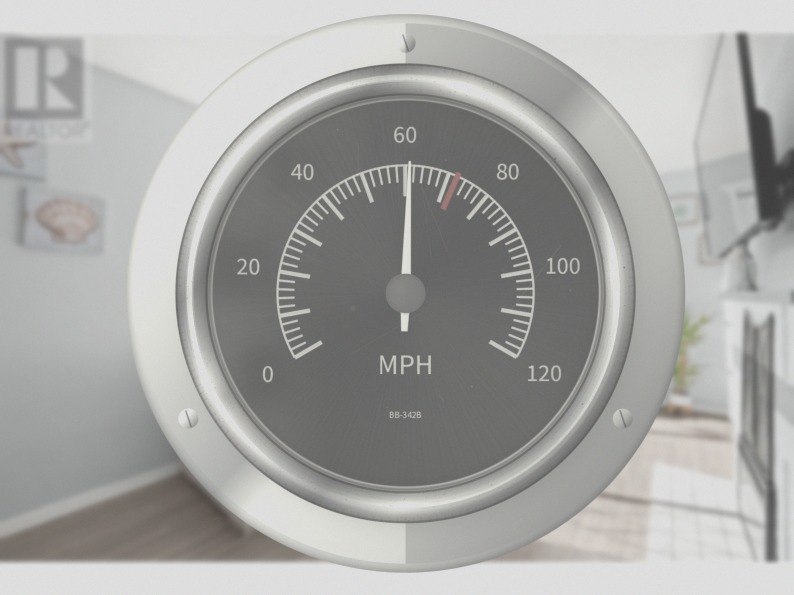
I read 61 mph
